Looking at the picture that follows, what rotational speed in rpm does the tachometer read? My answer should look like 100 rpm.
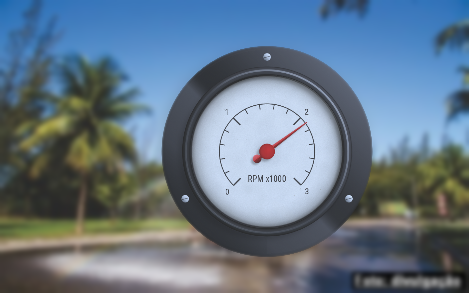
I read 2100 rpm
